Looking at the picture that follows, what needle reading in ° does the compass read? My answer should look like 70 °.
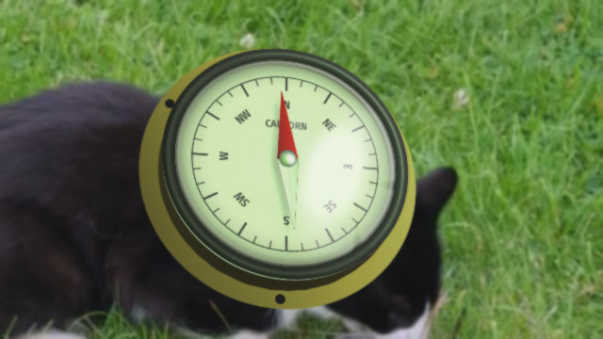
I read 355 °
